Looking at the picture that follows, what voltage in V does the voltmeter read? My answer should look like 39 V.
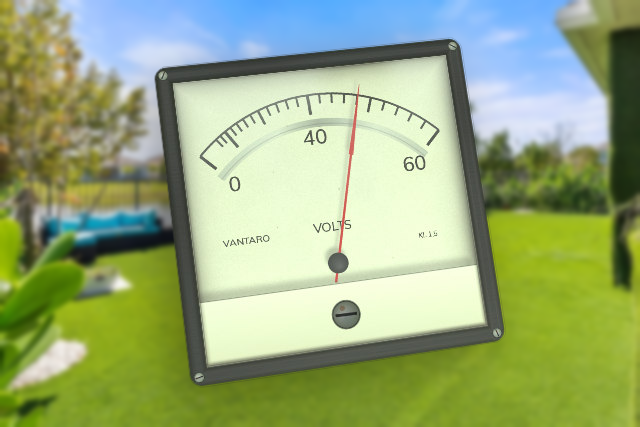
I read 48 V
